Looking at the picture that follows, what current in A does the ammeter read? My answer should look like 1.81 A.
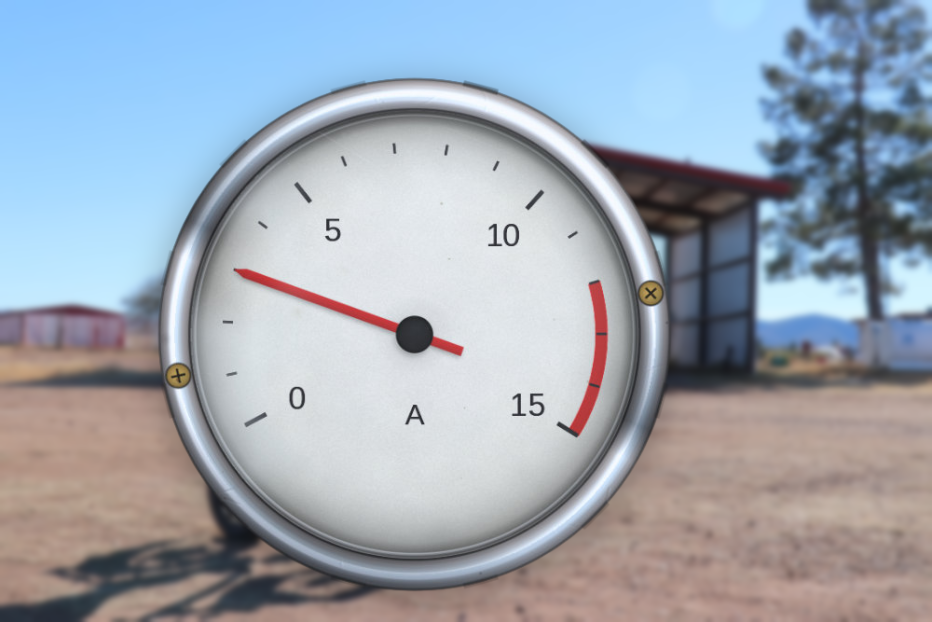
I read 3 A
